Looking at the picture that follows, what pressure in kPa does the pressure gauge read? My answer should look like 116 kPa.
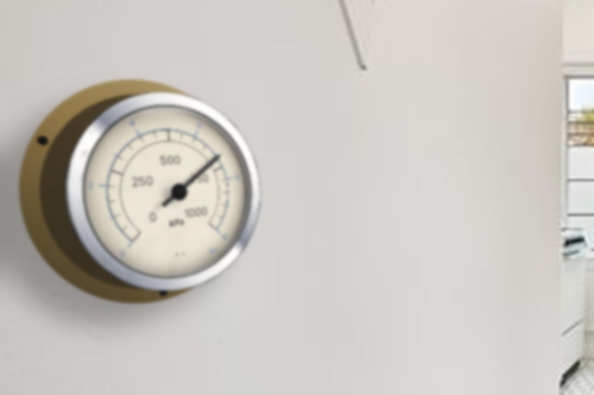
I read 700 kPa
